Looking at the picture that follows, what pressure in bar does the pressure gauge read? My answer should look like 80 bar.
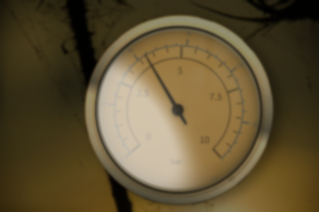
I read 3.75 bar
